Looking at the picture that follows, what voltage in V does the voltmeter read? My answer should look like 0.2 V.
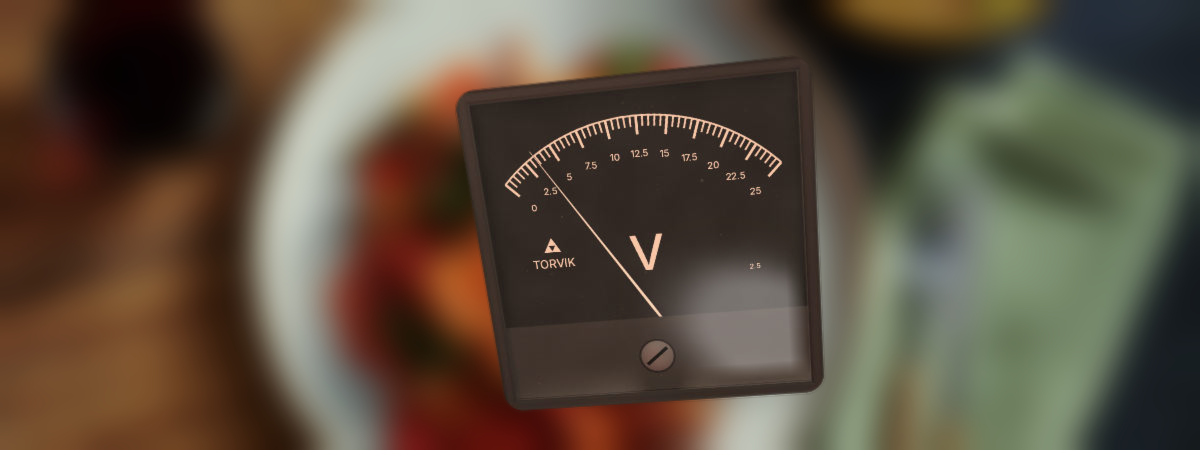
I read 3.5 V
